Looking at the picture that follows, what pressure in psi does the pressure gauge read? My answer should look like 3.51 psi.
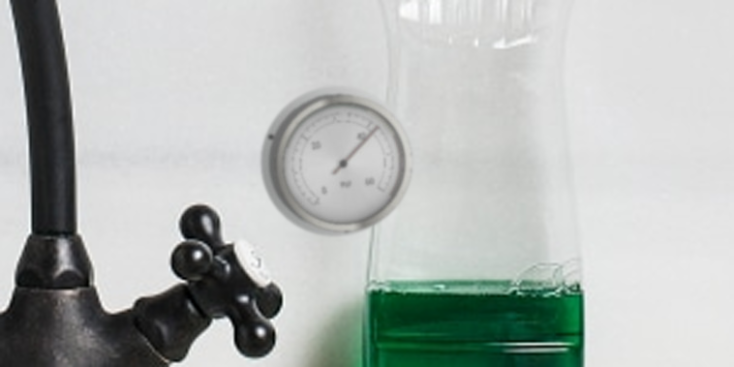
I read 42 psi
